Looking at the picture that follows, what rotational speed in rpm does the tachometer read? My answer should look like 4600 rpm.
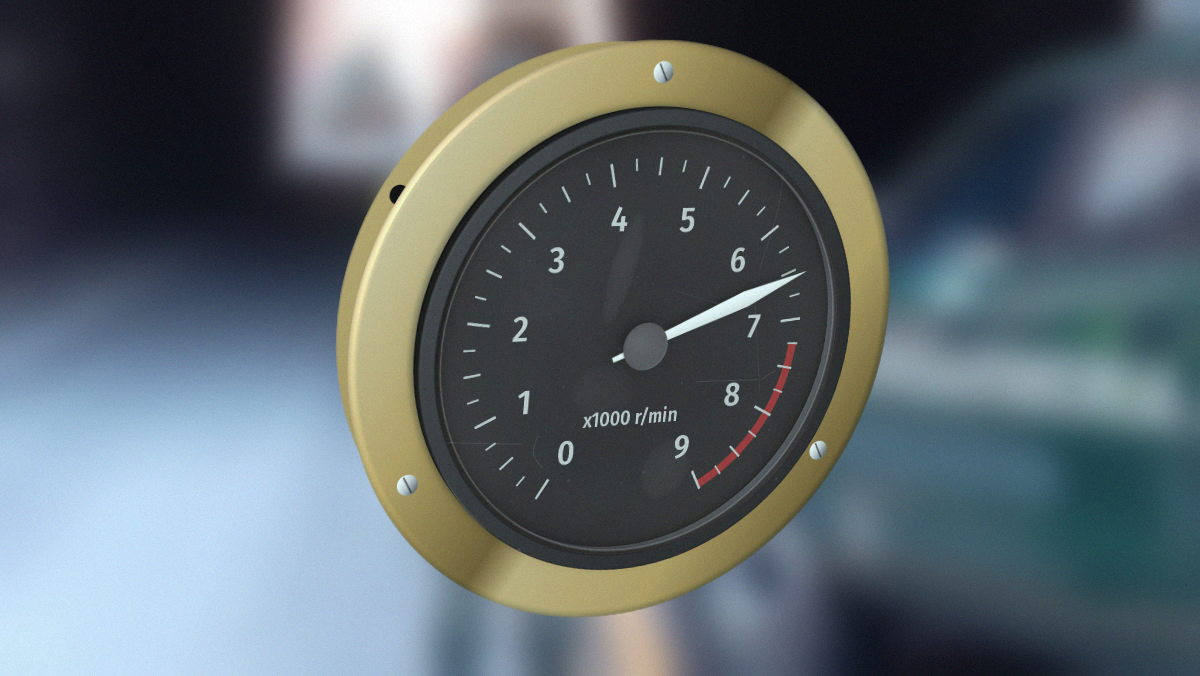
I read 6500 rpm
